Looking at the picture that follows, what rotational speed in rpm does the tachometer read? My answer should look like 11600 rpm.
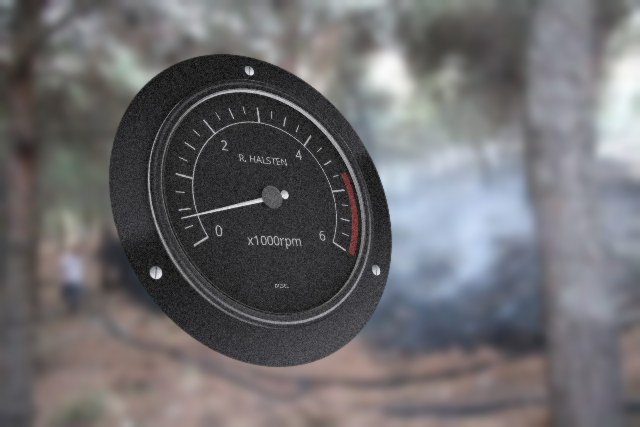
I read 375 rpm
